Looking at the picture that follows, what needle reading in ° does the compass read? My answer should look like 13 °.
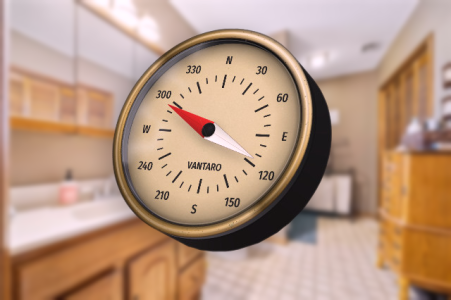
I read 295 °
